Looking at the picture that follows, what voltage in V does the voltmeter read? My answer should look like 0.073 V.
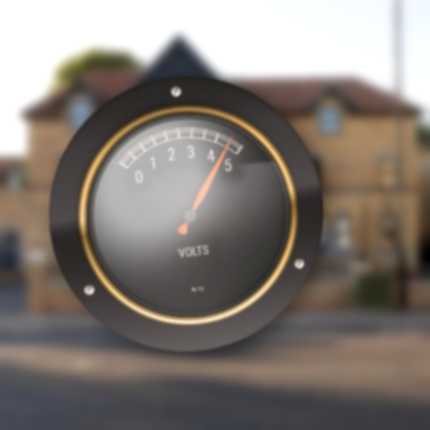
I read 4.5 V
